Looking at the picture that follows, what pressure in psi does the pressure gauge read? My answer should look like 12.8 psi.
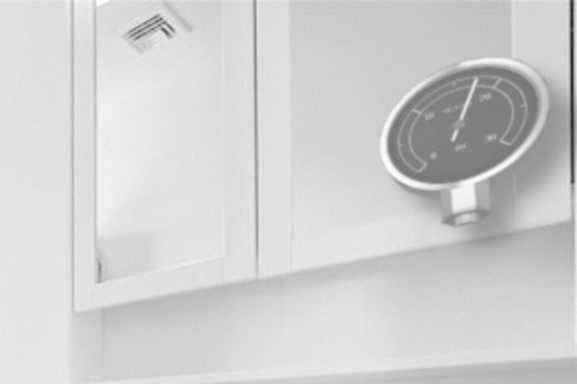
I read 17.5 psi
